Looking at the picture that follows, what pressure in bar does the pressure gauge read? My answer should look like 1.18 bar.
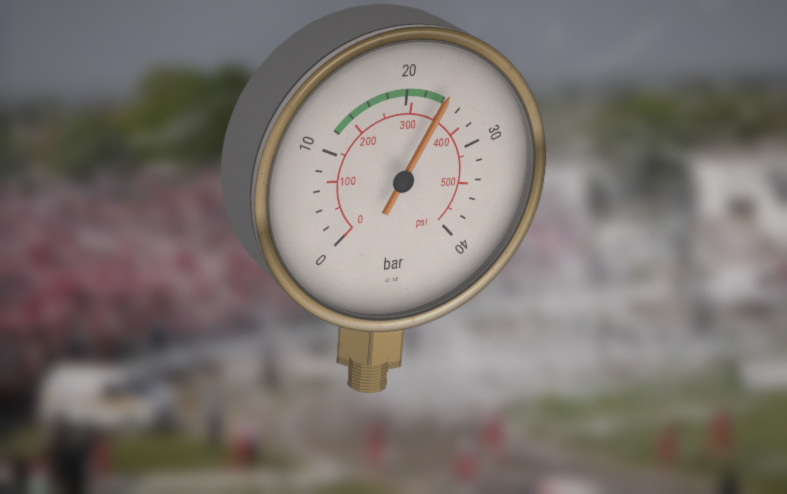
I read 24 bar
